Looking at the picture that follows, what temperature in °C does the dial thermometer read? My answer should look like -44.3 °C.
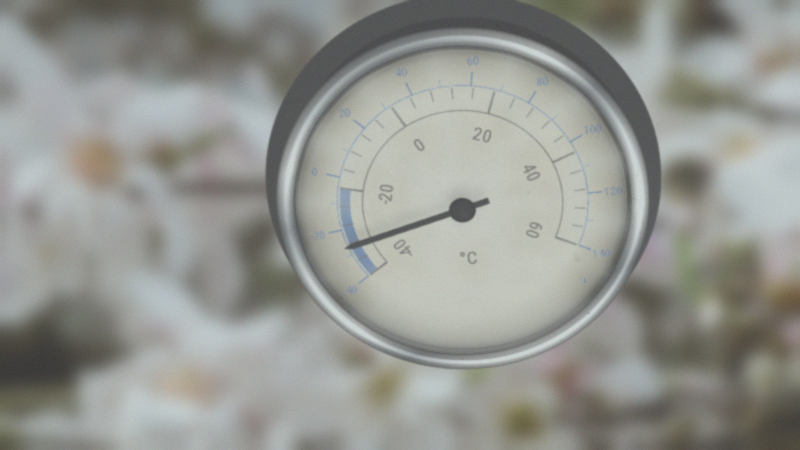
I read -32 °C
